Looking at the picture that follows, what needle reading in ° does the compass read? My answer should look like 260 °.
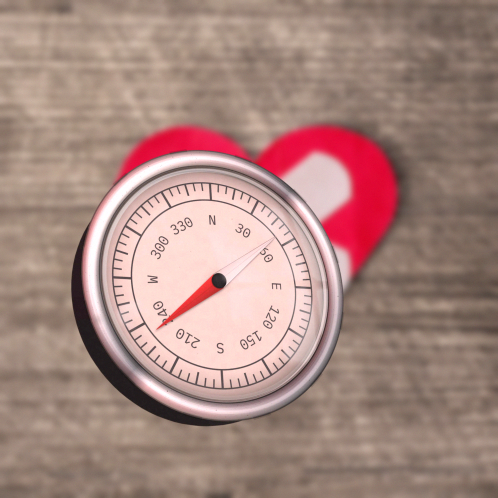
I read 232.5 °
